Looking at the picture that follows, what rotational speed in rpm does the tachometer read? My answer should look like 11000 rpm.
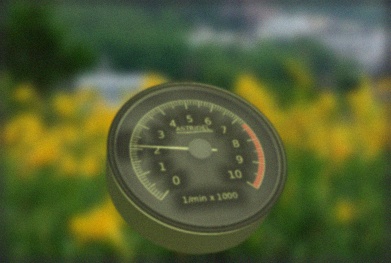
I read 2000 rpm
